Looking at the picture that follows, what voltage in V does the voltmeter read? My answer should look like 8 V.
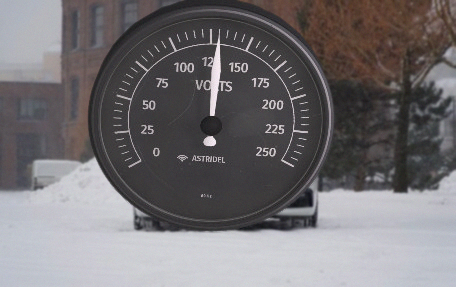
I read 130 V
